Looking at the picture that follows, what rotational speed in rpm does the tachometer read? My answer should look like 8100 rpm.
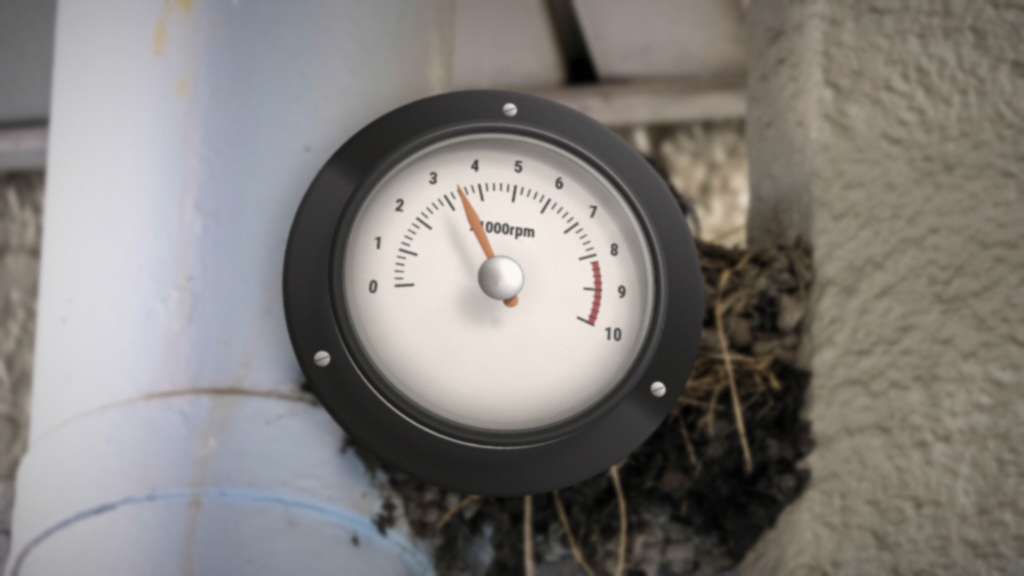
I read 3400 rpm
